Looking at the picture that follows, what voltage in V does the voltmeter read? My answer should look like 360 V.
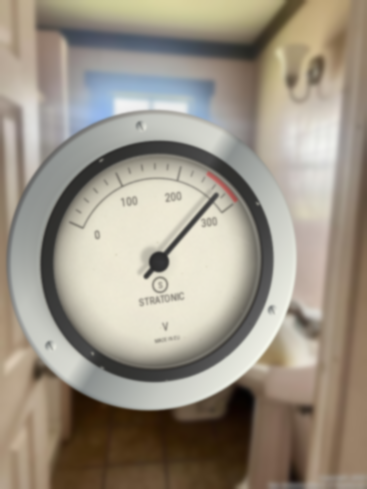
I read 270 V
